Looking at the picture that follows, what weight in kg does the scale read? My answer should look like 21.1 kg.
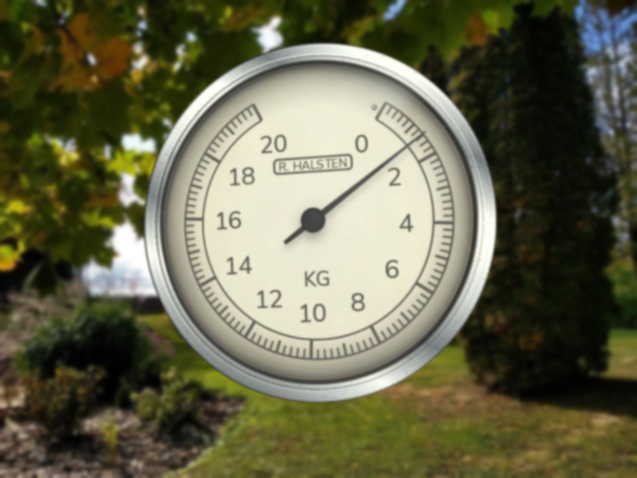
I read 1.4 kg
